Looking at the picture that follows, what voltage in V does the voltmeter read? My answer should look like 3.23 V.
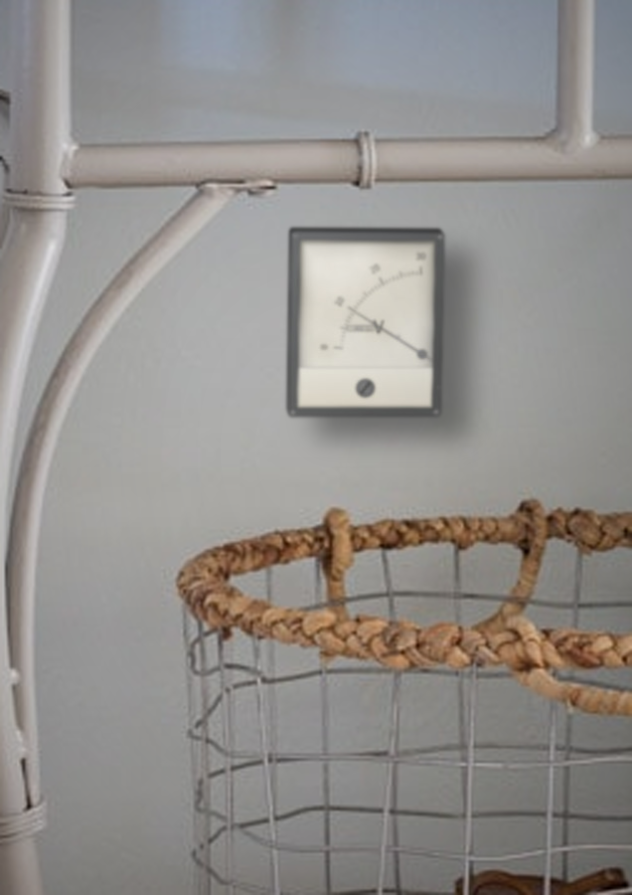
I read 10 V
